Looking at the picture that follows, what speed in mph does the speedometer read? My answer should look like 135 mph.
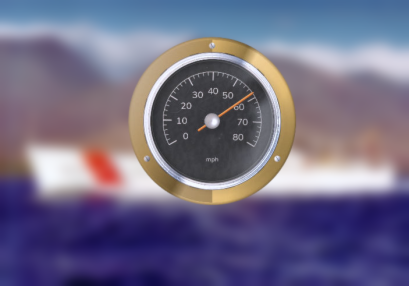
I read 58 mph
